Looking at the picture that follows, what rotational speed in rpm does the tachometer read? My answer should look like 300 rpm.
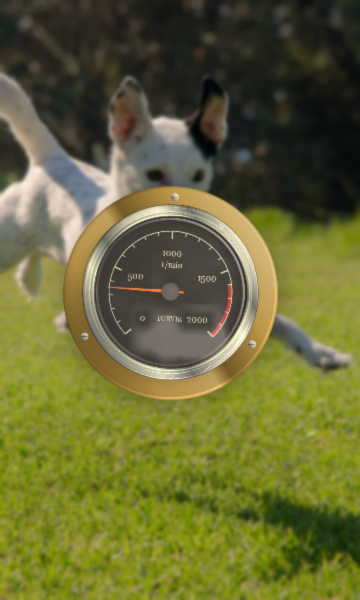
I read 350 rpm
